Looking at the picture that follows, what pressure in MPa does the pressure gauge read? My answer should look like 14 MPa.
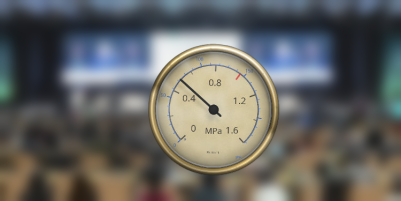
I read 0.5 MPa
